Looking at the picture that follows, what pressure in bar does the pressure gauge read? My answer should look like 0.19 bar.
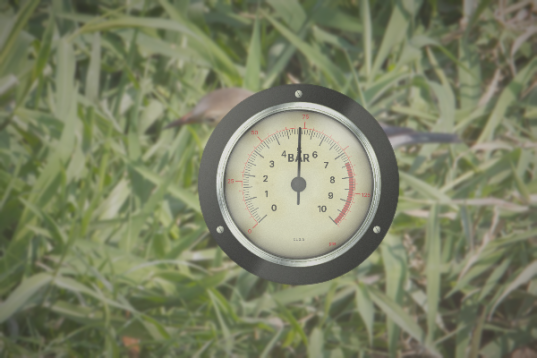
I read 5 bar
